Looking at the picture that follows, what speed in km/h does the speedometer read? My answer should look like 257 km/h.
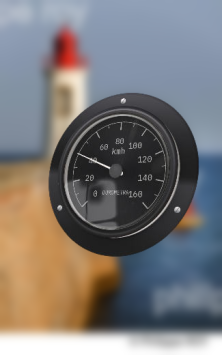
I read 40 km/h
